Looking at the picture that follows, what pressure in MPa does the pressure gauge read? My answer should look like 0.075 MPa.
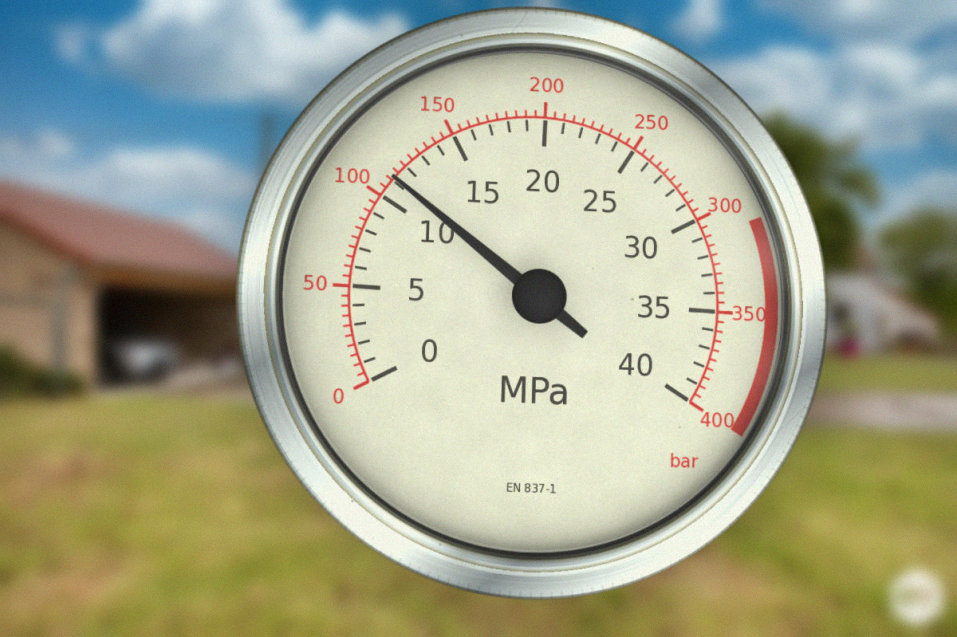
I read 11 MPa
